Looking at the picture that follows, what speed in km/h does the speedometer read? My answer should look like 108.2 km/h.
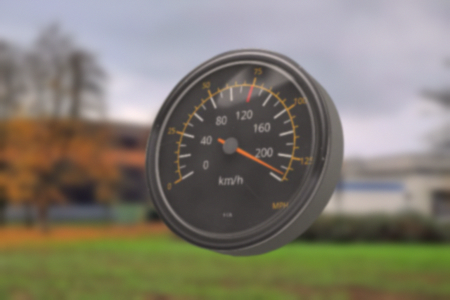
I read 215 km/h
